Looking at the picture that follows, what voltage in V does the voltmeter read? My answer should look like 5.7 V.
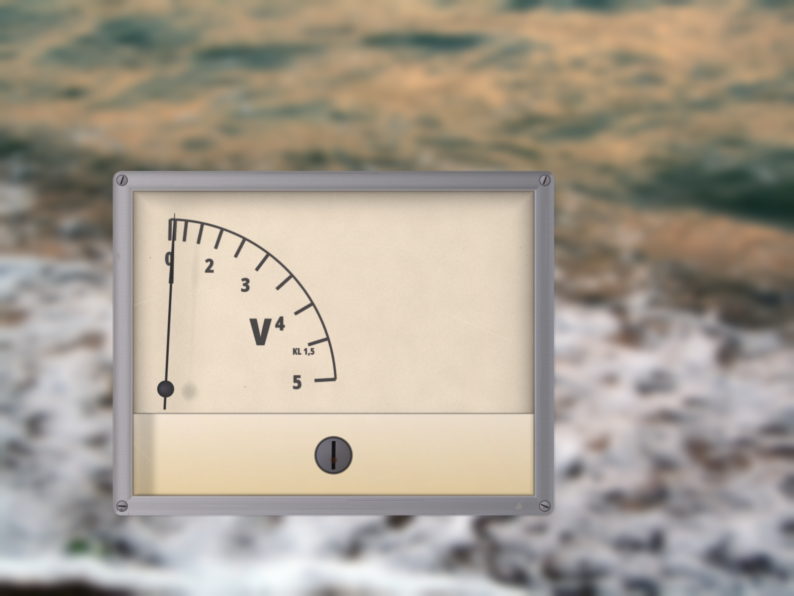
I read 0.5 V
